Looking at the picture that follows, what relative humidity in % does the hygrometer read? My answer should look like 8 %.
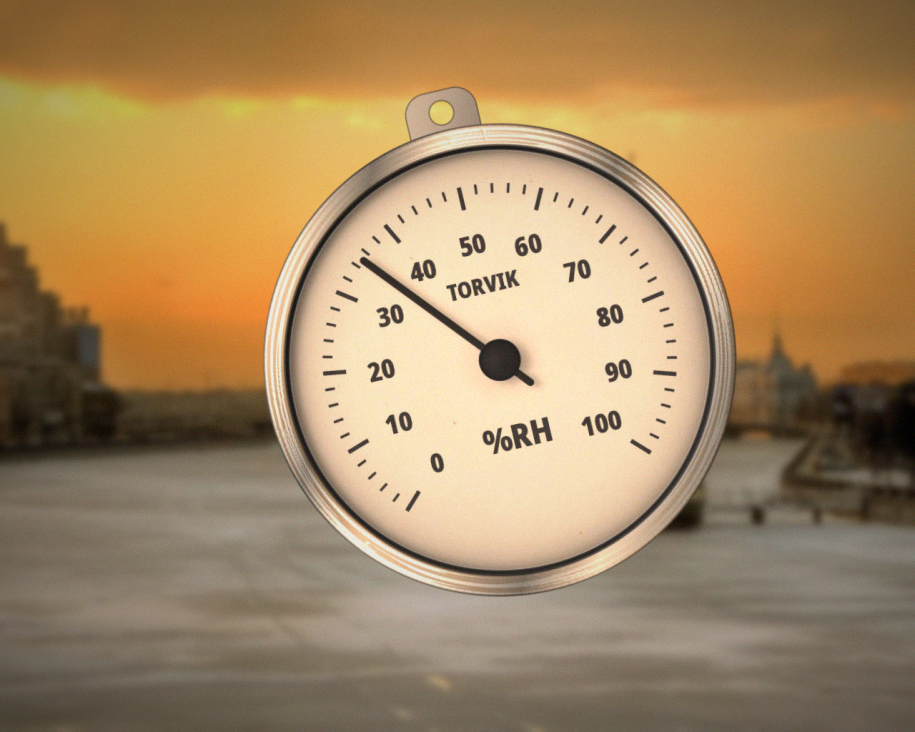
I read 35 %
